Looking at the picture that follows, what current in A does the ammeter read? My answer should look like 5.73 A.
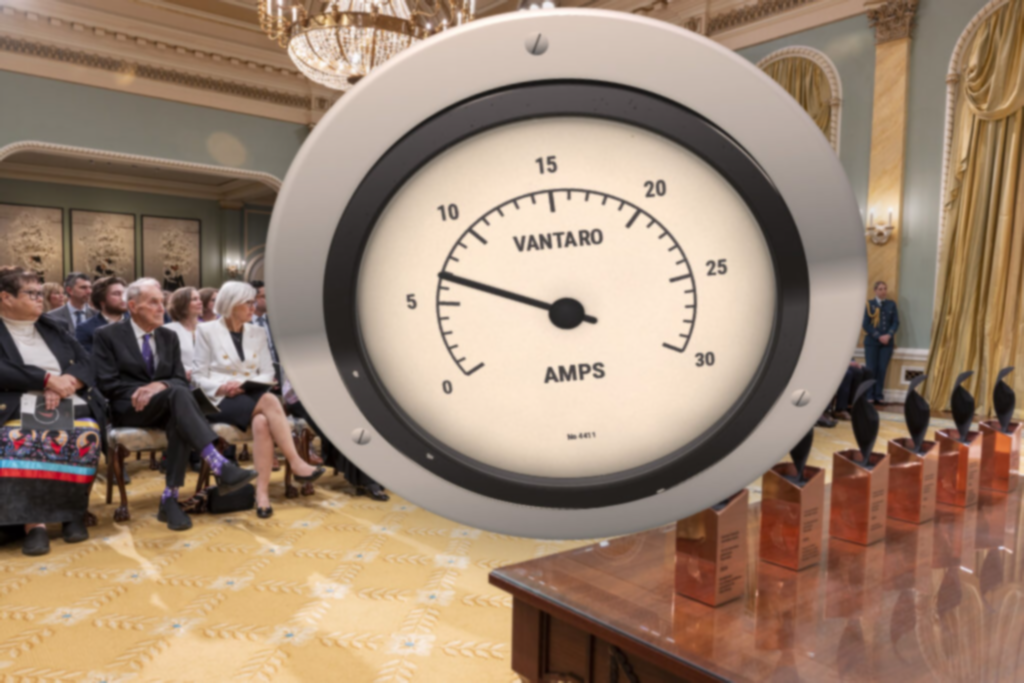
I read 7 A
